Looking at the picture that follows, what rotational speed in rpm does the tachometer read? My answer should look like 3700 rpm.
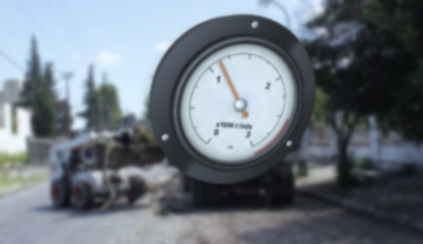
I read 1125 rpm
